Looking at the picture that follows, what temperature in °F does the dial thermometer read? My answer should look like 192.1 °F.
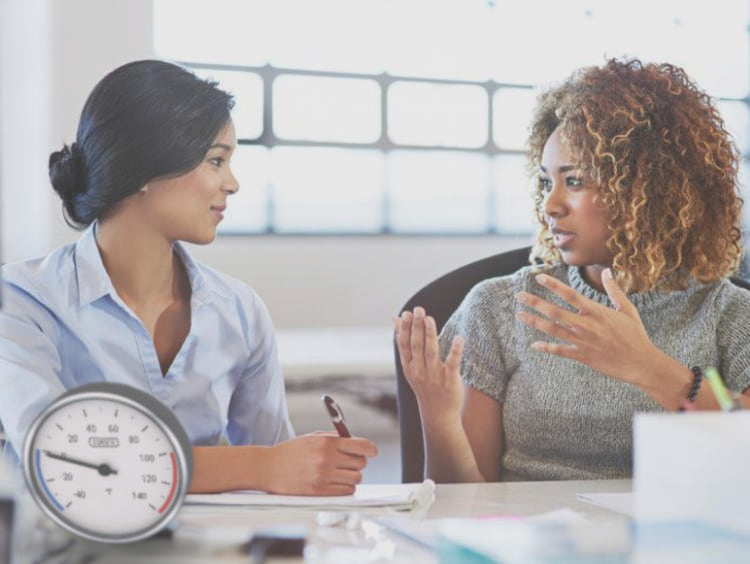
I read 0 °F
